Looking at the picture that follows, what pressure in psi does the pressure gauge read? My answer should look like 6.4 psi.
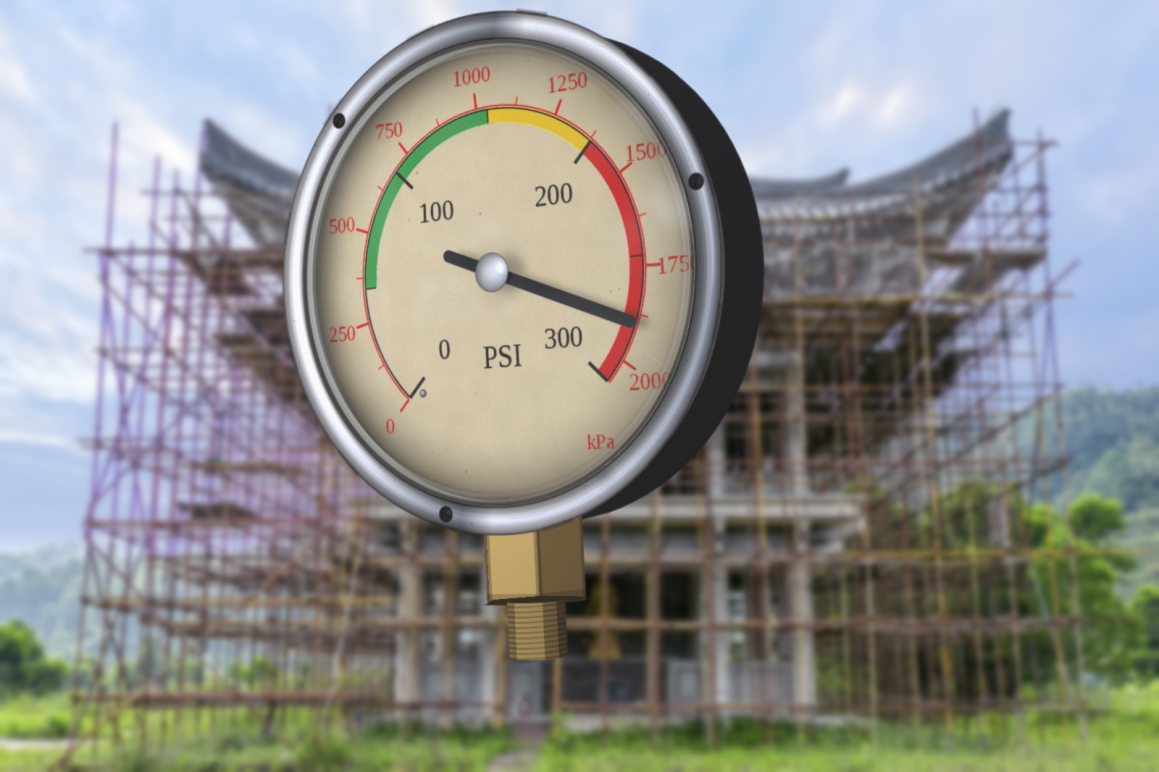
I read 275 psi
